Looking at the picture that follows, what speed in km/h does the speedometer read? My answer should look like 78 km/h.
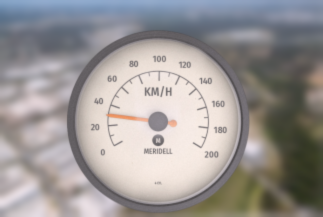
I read 30 km/h
